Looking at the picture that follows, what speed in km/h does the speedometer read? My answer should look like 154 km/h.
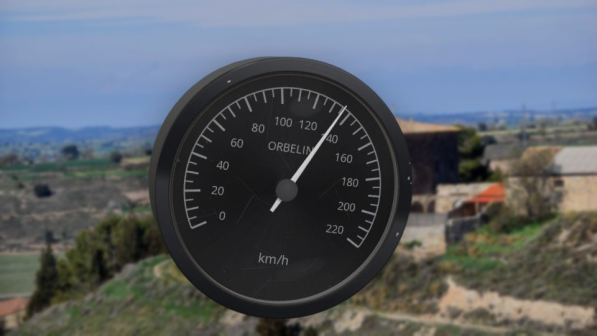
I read 135 km/h
